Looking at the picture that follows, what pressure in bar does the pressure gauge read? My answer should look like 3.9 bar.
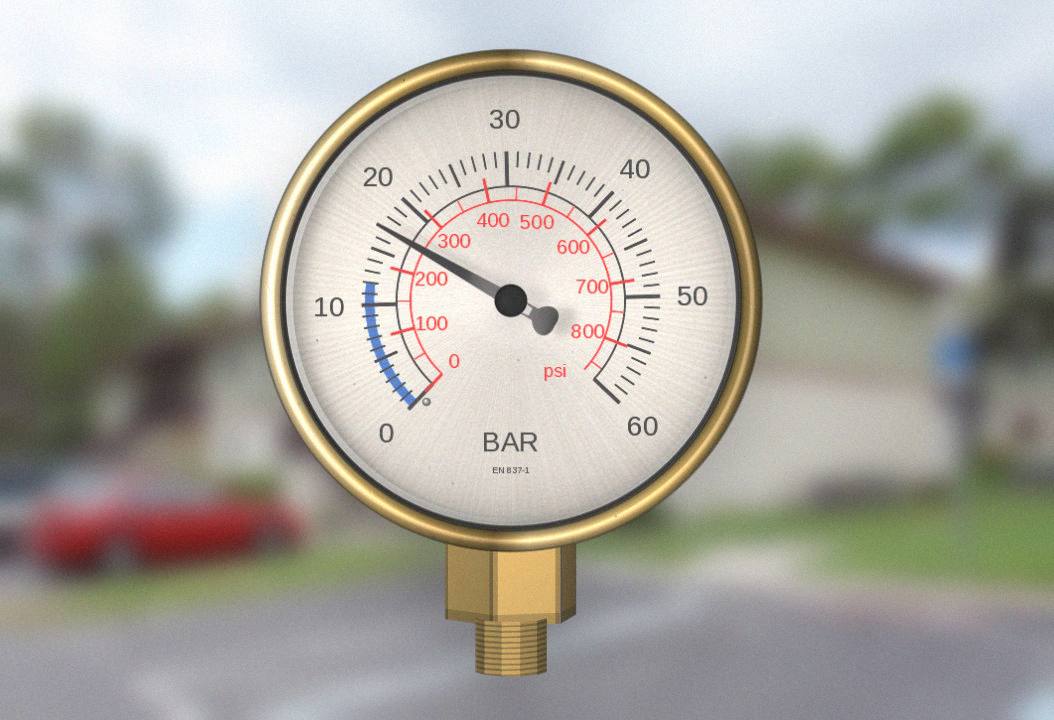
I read 17 bar
